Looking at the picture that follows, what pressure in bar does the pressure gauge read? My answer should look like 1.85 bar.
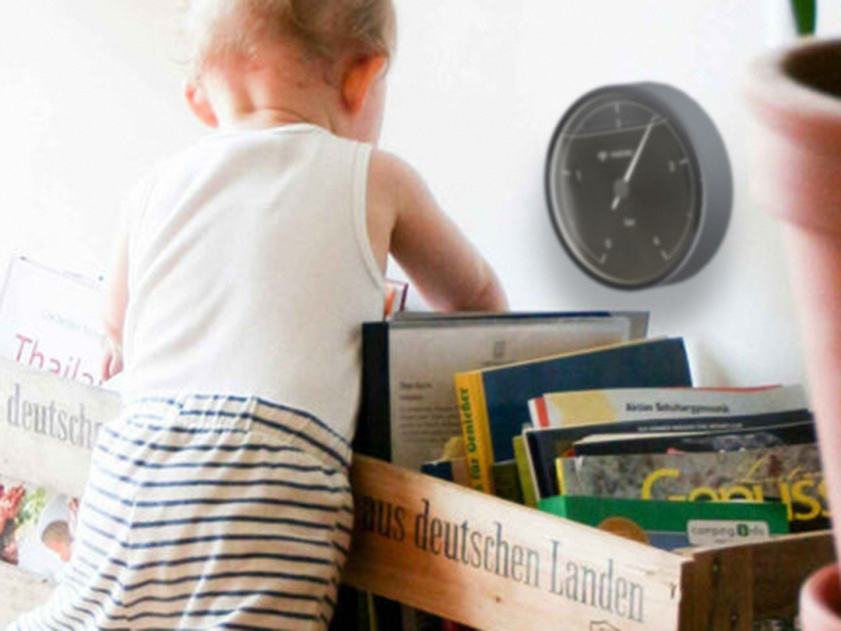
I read 2.5 bar
